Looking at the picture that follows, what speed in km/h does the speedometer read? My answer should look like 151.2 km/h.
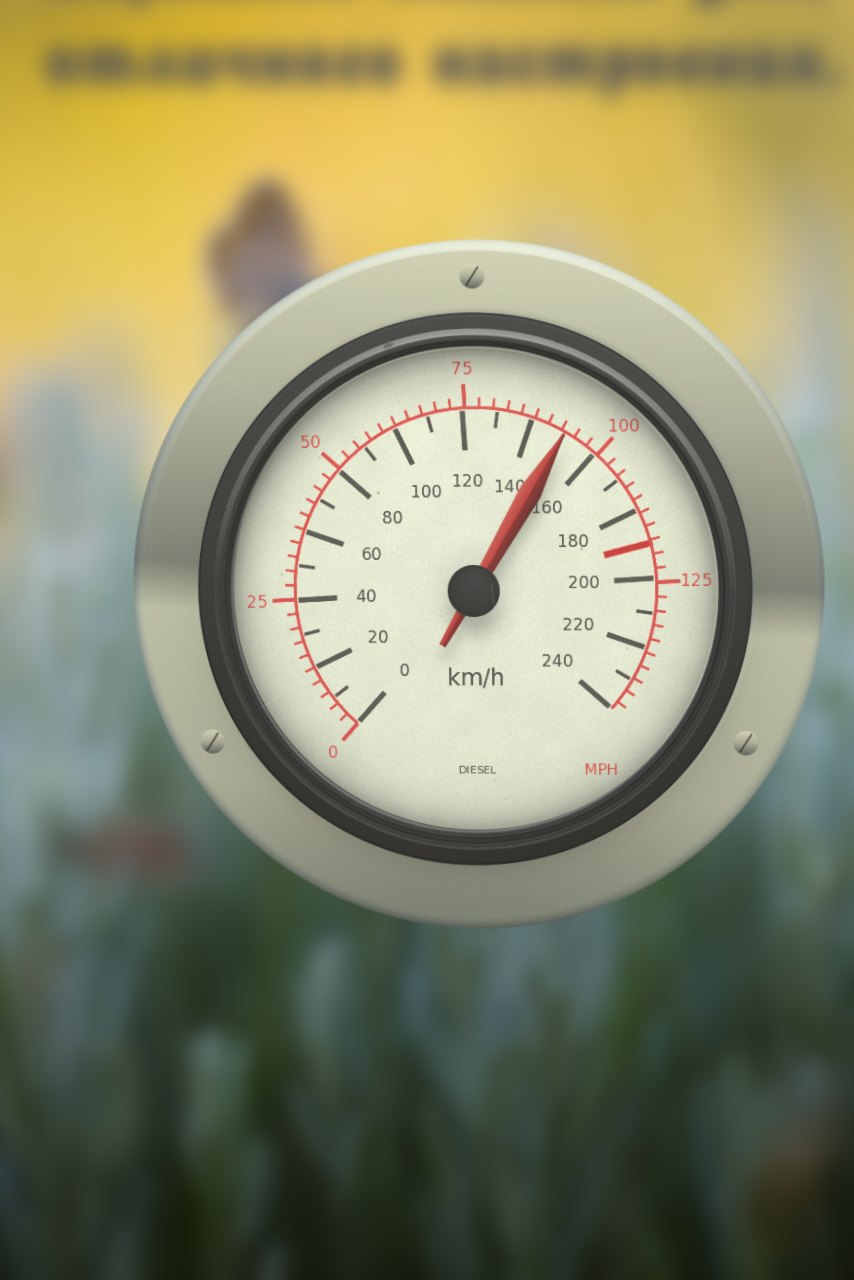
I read 150 km/h
